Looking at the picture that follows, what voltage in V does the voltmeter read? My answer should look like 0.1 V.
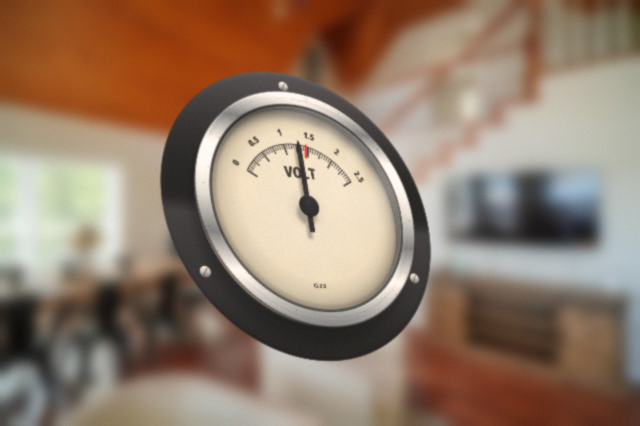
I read 1.25 V
